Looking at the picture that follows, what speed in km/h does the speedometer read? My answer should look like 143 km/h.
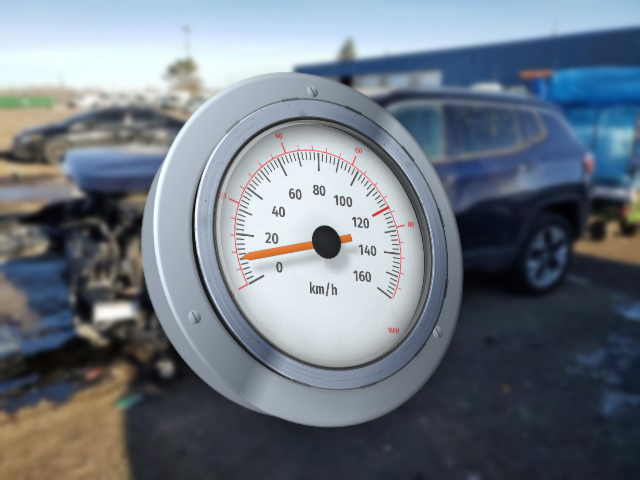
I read 10 km/h
